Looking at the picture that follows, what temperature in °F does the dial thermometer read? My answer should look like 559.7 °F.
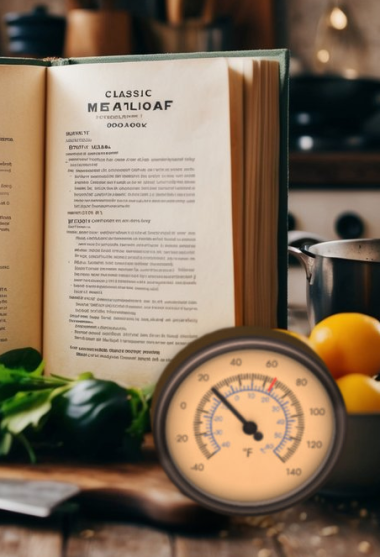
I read 20 °F
